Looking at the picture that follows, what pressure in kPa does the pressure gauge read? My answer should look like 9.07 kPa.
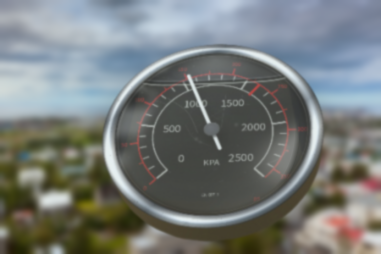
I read 1050 kPa
